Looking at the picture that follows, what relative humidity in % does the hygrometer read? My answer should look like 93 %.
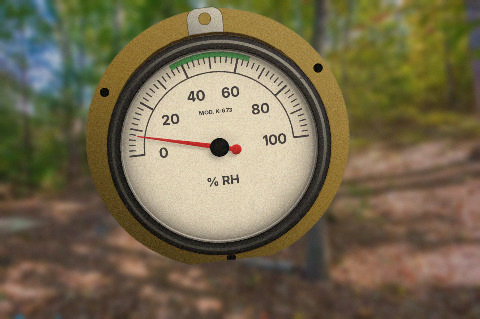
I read 8 %
